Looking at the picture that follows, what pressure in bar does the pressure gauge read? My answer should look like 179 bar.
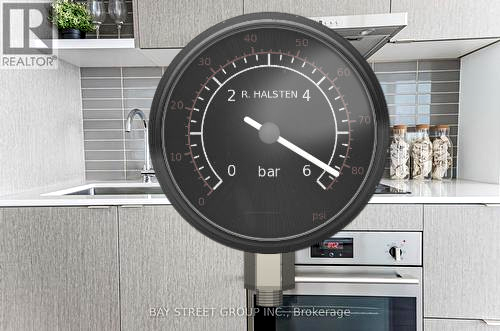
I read 5.7 bar
